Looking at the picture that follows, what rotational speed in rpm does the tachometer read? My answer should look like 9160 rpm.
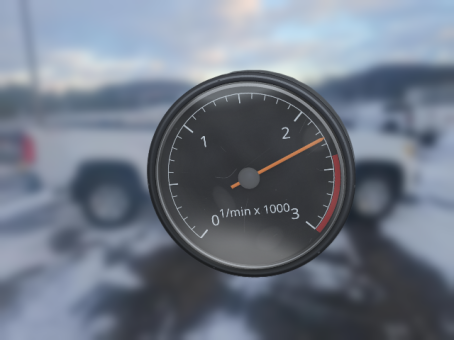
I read 2250 rpm
